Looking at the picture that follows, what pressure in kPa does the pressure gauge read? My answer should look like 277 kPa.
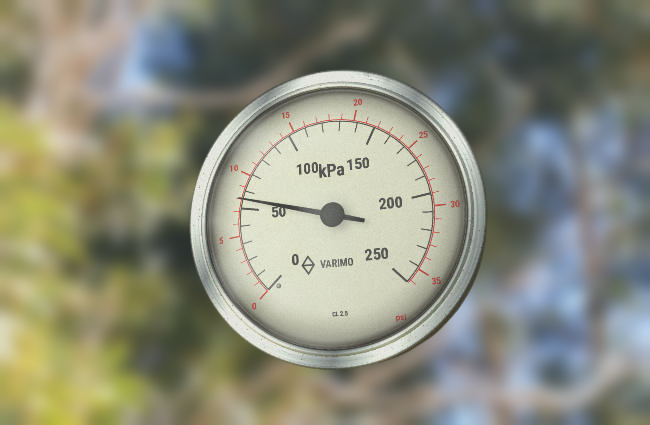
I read 55 kPa
